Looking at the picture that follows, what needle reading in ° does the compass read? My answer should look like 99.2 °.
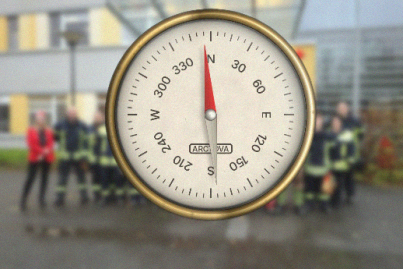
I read 355 °
